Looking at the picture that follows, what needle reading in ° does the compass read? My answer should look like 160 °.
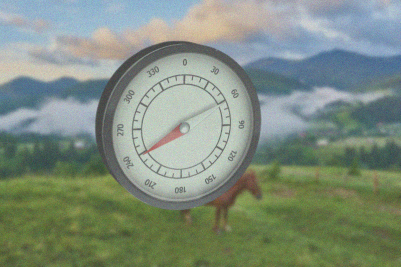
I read 240 °
